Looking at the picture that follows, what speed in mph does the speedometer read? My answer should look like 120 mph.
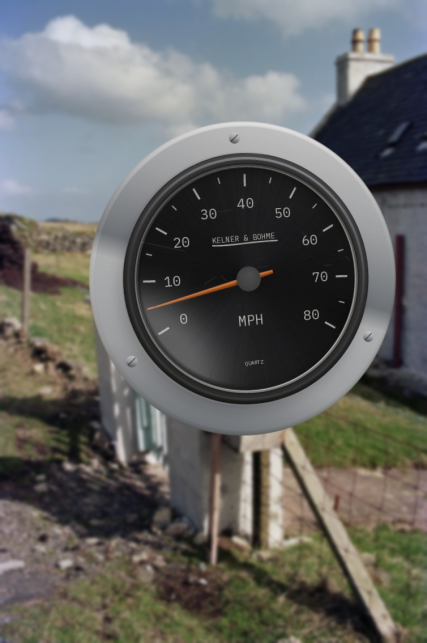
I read 5 mph
